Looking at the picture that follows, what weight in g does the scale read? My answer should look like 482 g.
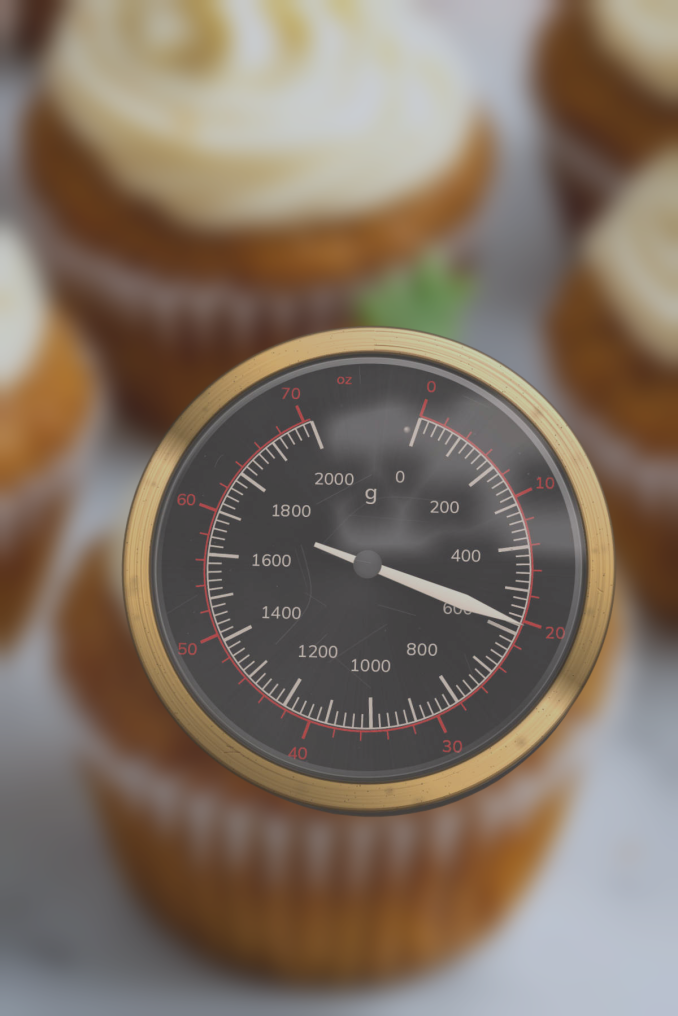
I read 580 g
